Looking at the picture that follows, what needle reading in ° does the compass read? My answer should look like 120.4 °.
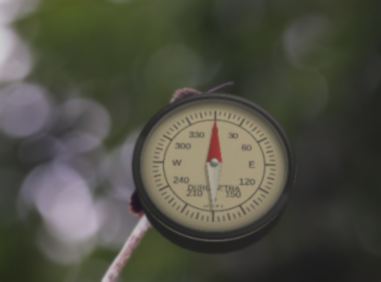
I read 0 °
